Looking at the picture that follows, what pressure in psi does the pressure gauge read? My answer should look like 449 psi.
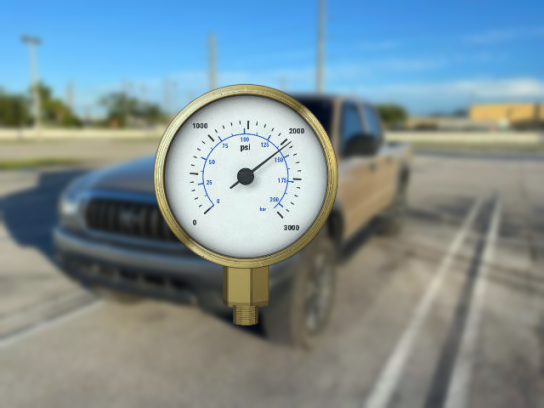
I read 2050 psi
